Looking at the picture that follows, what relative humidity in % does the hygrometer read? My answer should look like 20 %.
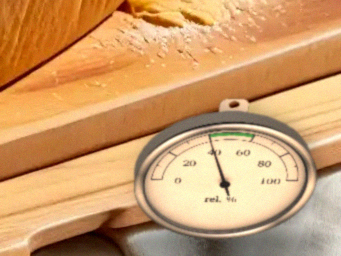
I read 40 %
